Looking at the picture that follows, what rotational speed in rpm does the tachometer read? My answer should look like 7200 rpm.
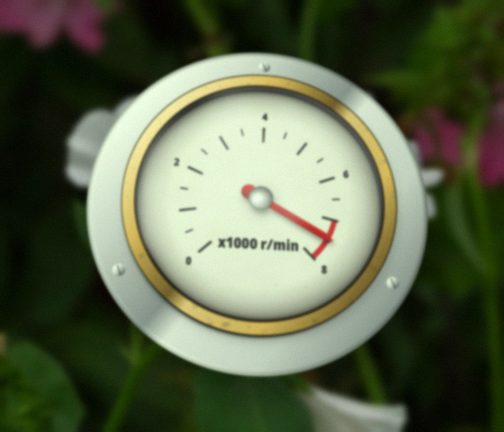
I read 7500 rpm
